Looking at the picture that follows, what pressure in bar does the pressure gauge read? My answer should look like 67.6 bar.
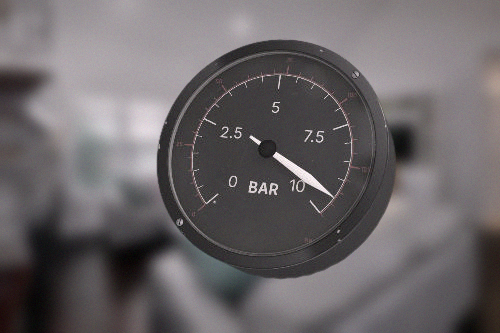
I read 9.5 bar
